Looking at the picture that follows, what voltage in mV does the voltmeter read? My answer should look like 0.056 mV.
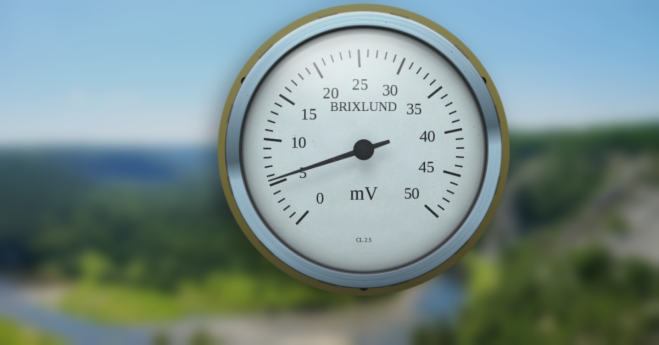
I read 5.5 mV
